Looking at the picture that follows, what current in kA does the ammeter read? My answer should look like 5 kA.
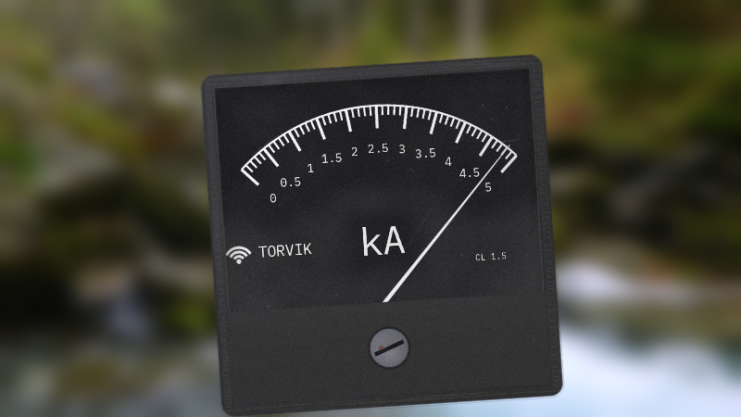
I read 4.8 kA
